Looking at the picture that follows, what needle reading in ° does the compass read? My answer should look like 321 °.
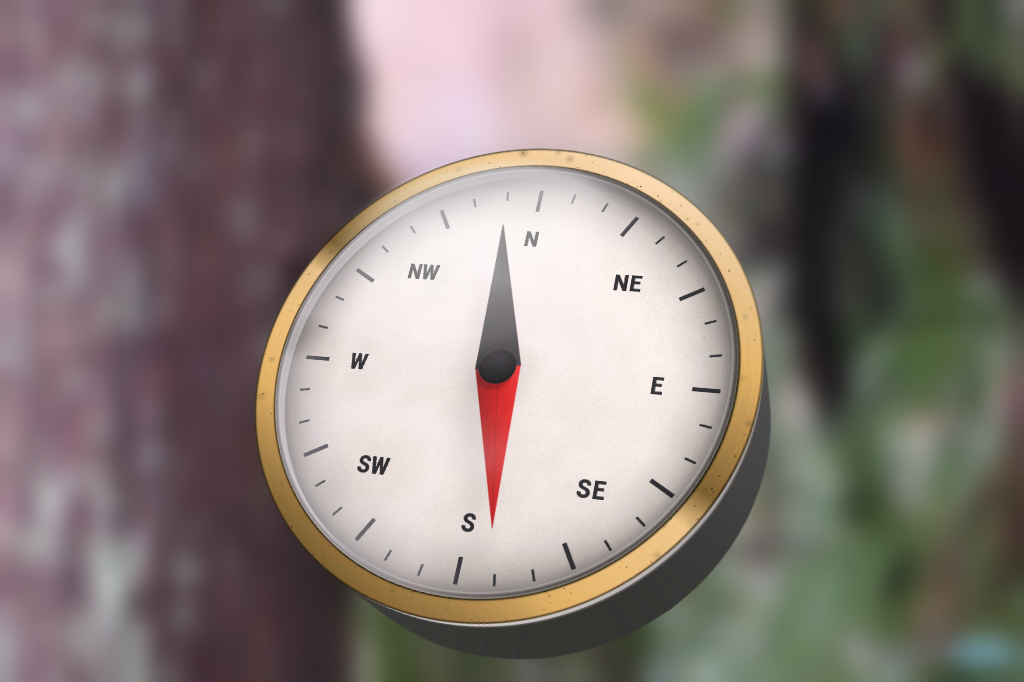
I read 170 °
